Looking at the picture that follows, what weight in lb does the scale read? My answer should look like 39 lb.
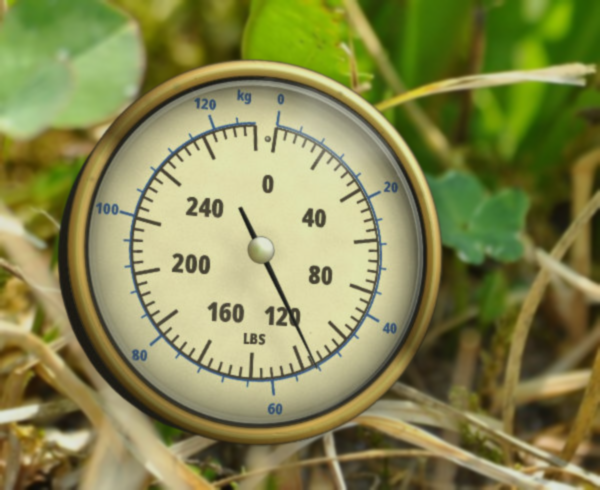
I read 116 lb
